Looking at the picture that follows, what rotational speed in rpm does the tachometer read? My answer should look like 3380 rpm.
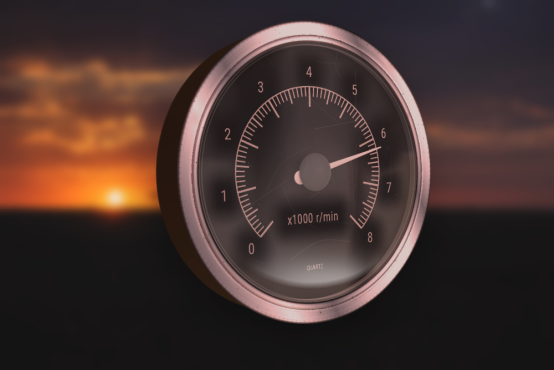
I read 6200 rpm
